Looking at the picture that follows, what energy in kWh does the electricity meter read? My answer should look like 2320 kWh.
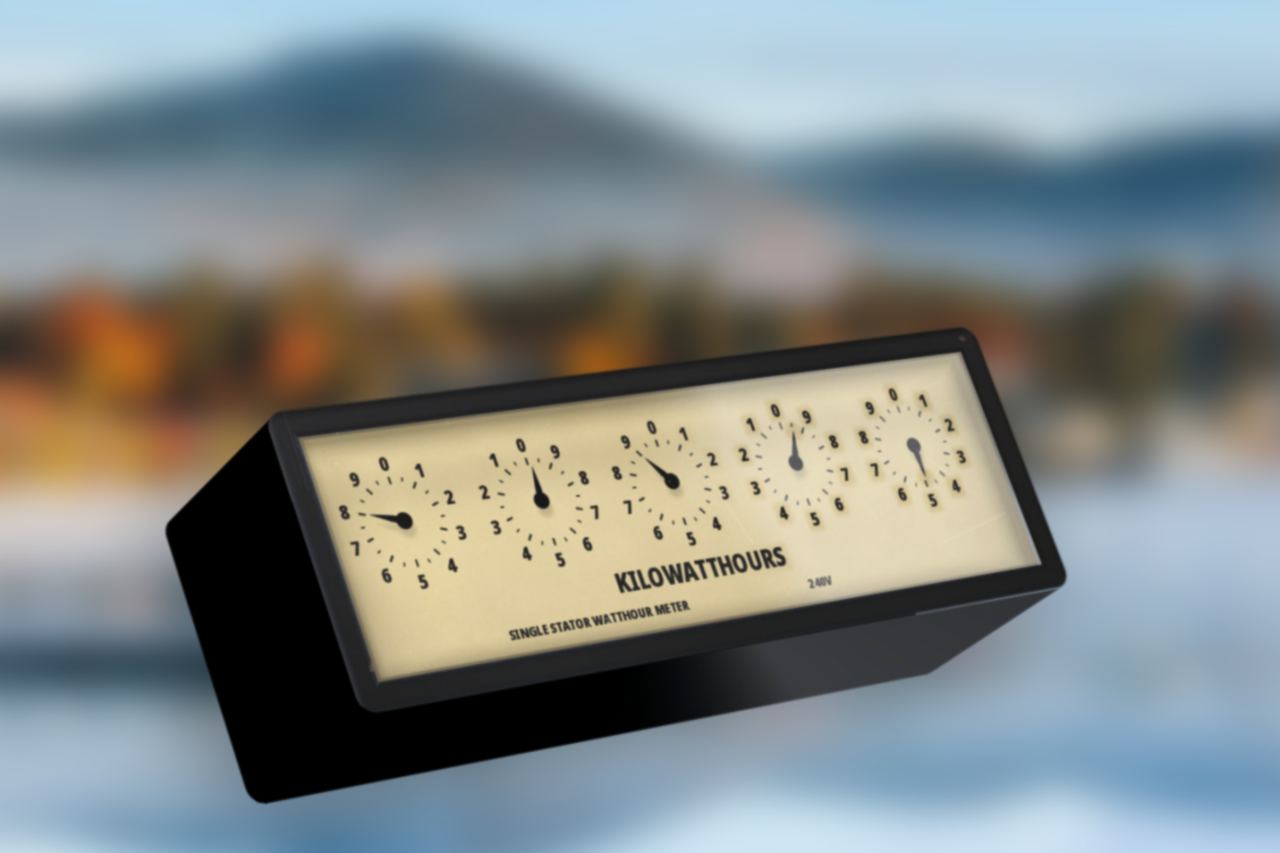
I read 79895 kWh
